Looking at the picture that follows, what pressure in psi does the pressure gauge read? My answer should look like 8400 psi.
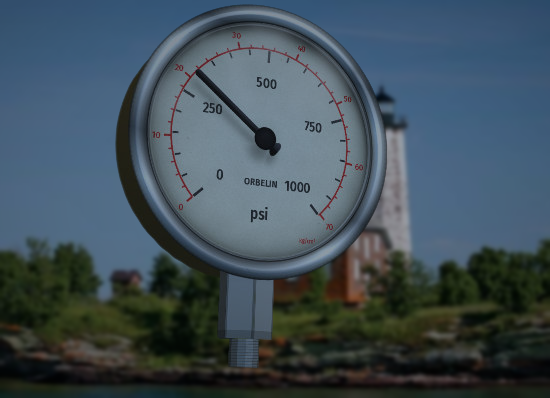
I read 300 psi
